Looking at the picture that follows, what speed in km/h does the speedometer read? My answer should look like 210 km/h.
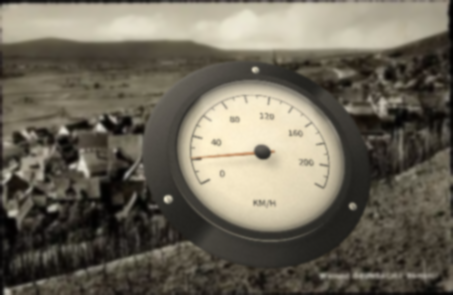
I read 20 km/h
